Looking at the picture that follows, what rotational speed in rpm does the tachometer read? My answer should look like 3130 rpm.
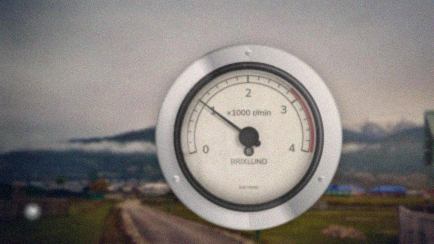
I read 1000 rpm
